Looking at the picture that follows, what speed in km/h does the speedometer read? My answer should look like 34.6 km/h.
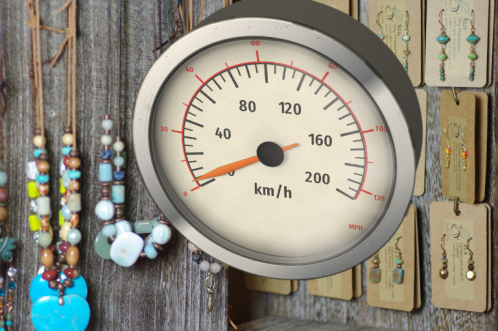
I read 5 km/h
